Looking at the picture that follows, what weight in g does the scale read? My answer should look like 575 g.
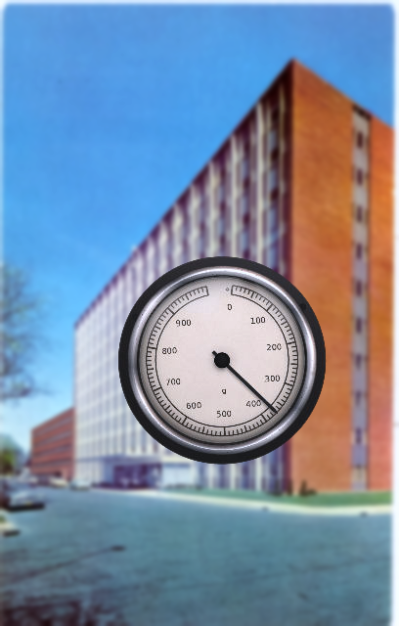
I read 370 g
